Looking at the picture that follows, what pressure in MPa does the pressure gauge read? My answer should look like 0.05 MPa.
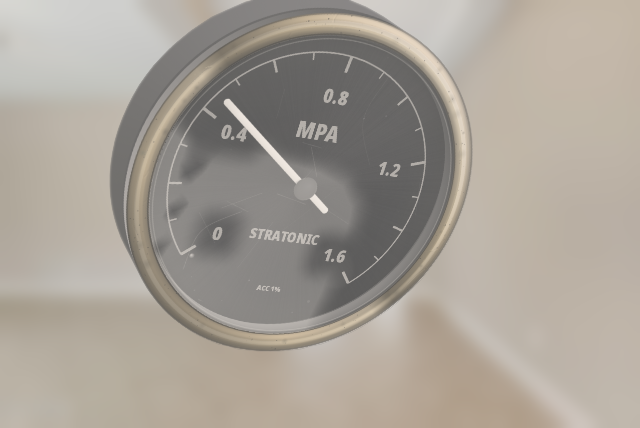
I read 0.45 MPa
